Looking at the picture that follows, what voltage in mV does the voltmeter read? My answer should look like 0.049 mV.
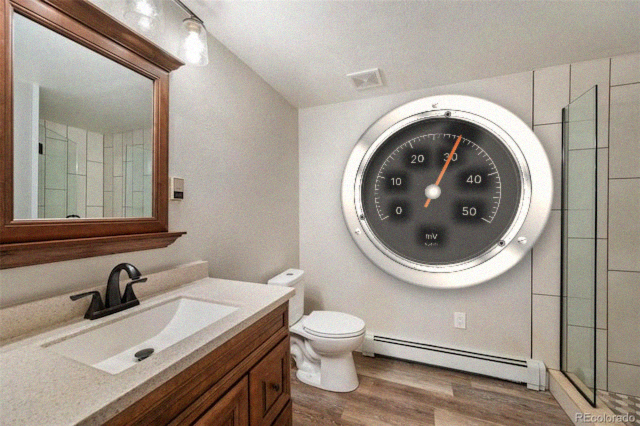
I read 30 mV
